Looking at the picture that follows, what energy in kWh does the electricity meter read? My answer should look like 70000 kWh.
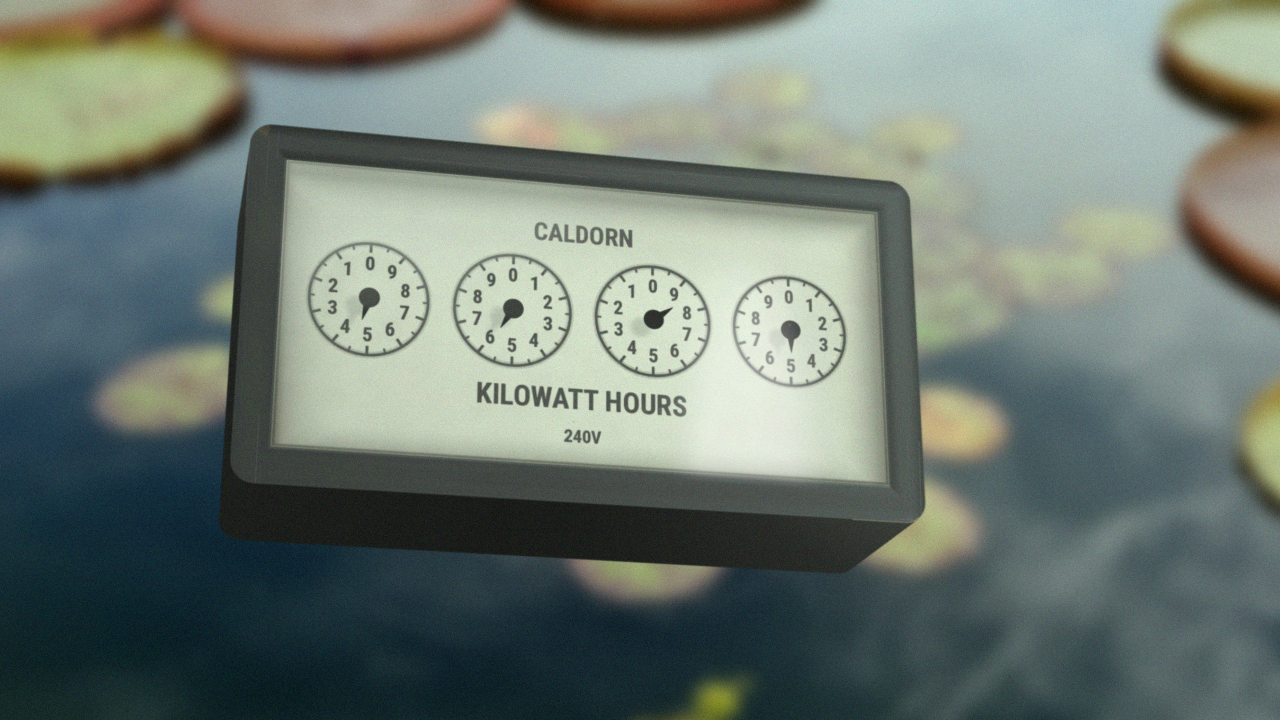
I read 4585 kWh
